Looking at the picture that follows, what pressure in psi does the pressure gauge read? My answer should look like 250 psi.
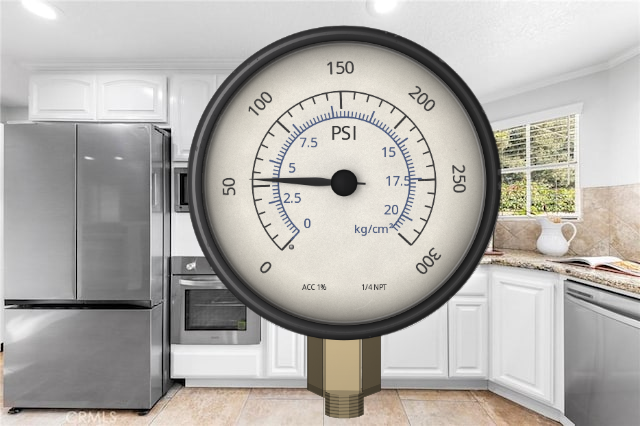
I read 55 psi
